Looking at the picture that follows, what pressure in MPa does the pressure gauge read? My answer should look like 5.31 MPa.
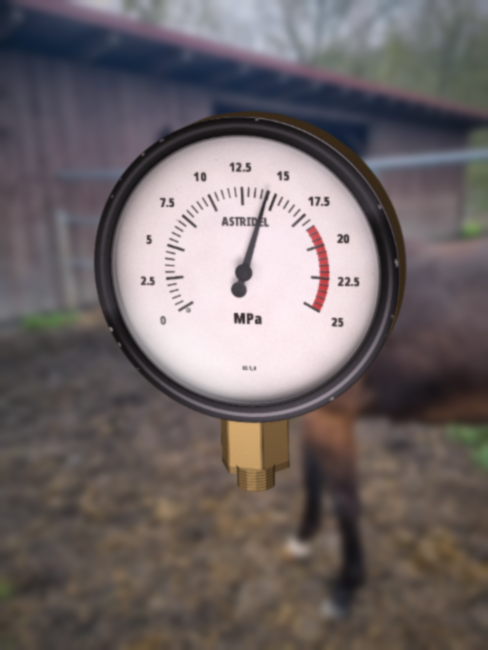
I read 14.5 MPa
